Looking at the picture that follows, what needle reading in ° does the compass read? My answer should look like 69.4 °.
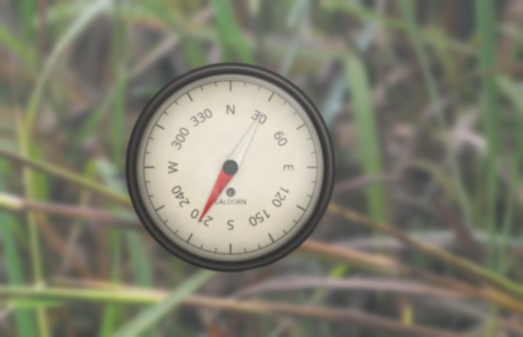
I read 210 °
